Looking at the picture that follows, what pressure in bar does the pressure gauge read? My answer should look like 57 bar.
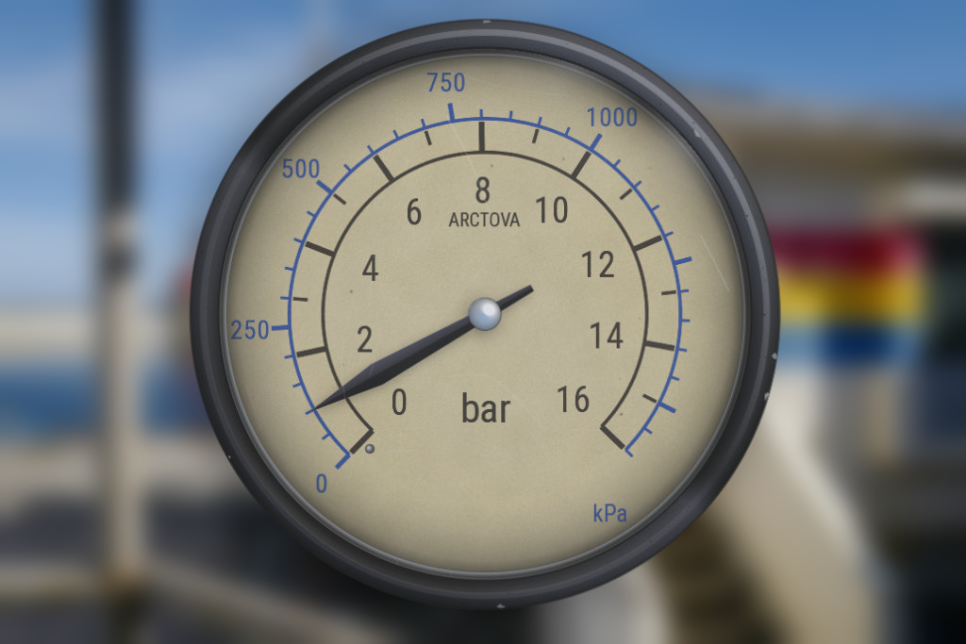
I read 1 bar
